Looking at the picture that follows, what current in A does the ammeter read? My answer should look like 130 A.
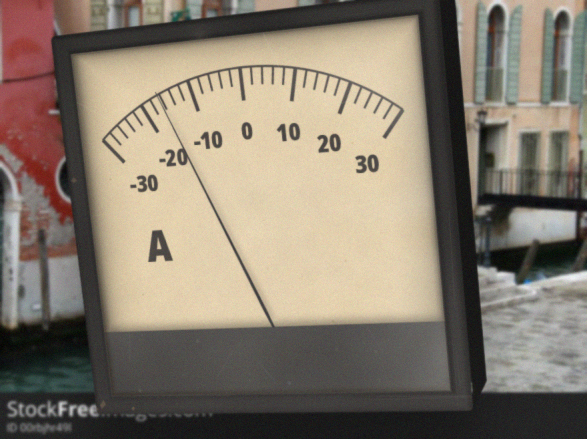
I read -16 A
